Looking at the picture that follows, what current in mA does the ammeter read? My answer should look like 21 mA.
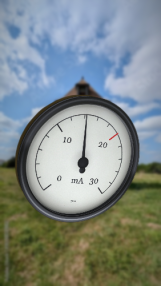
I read 14 mA
